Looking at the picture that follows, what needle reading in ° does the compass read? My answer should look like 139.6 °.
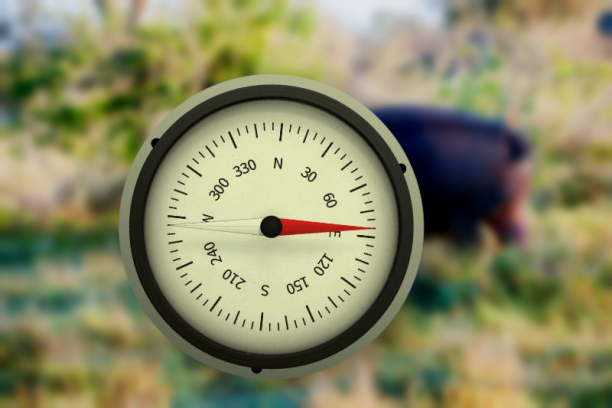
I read 85 °
